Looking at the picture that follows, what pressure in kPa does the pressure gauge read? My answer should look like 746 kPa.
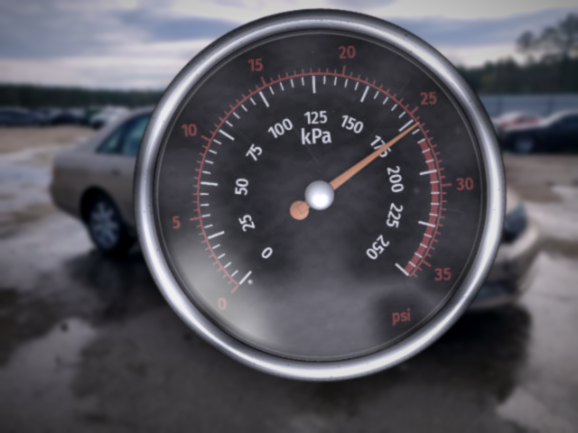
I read 177.5 kPa
